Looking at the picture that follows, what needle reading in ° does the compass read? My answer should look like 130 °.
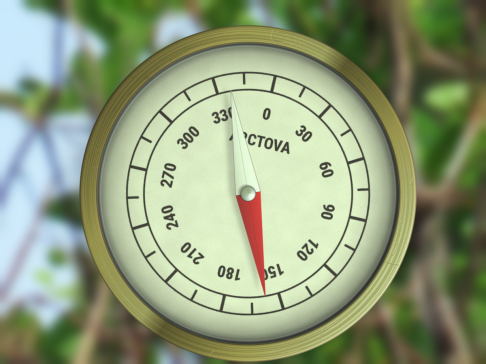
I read 157.5 °
